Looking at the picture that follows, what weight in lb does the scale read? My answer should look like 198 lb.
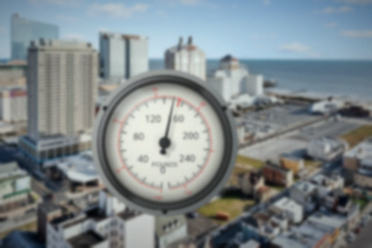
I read 150 lb
